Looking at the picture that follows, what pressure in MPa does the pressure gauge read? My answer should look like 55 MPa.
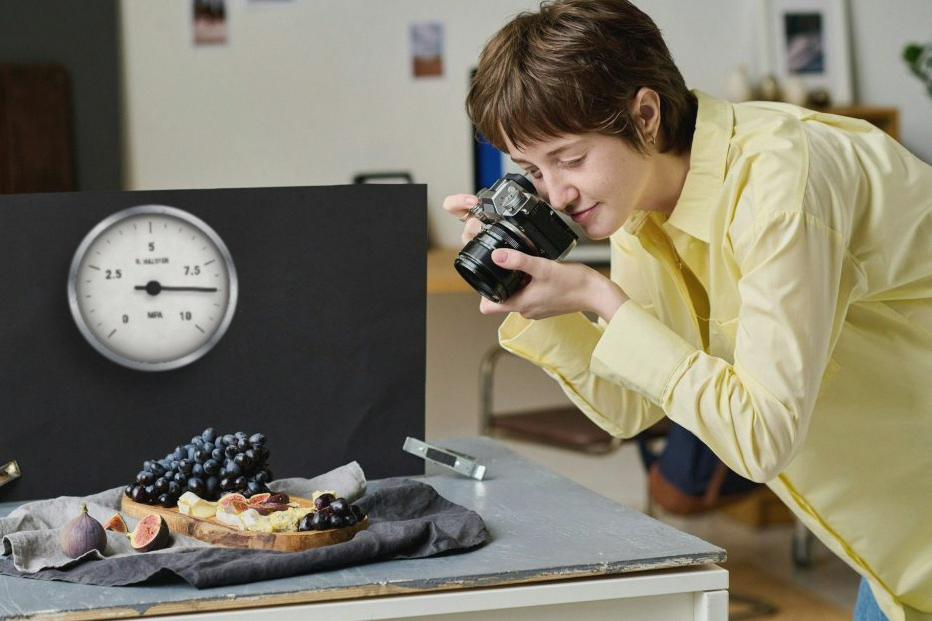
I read 8.5 MPa
